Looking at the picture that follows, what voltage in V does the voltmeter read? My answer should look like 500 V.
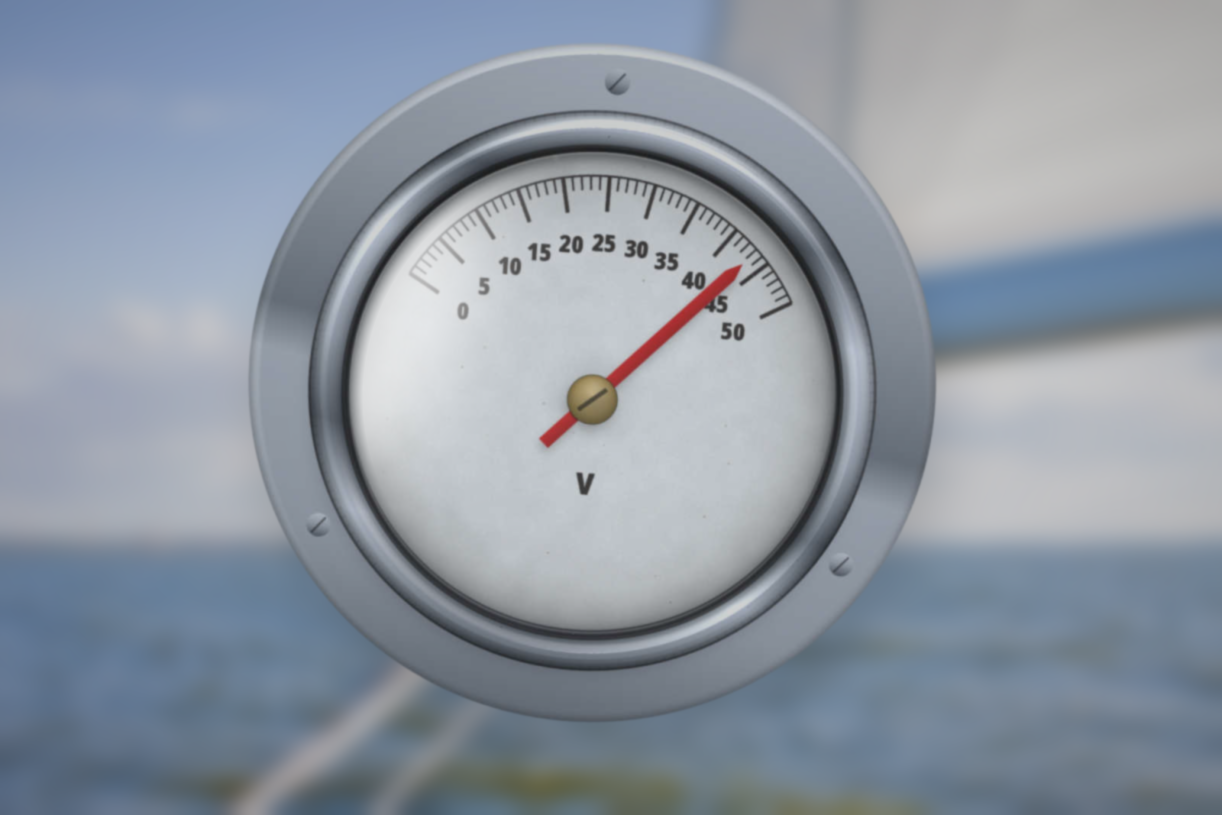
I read 43 V
